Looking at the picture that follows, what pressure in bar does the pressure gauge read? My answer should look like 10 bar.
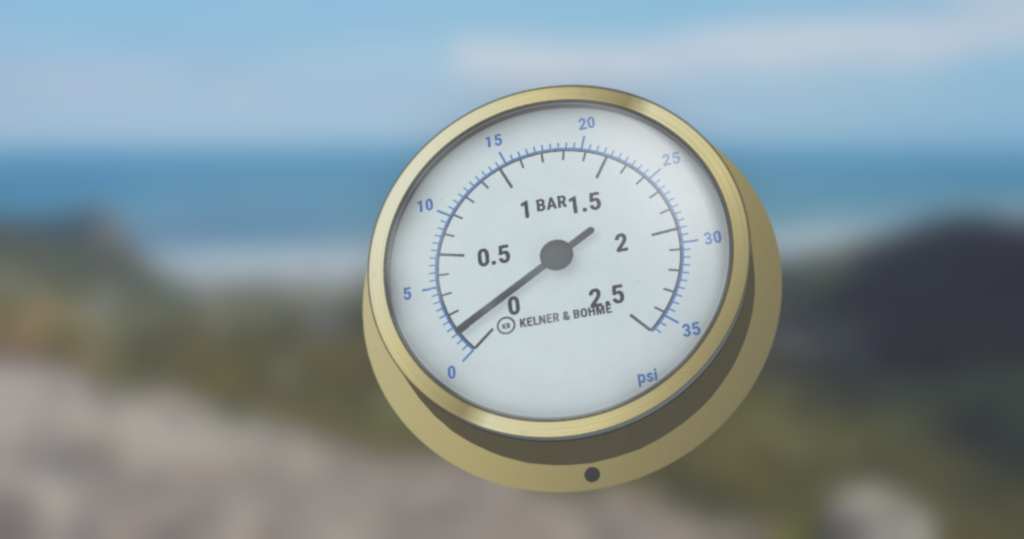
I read 0.1 bar
